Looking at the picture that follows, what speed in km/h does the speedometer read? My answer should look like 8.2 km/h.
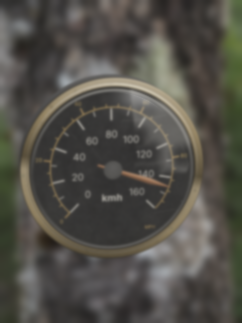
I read 145 km/h
